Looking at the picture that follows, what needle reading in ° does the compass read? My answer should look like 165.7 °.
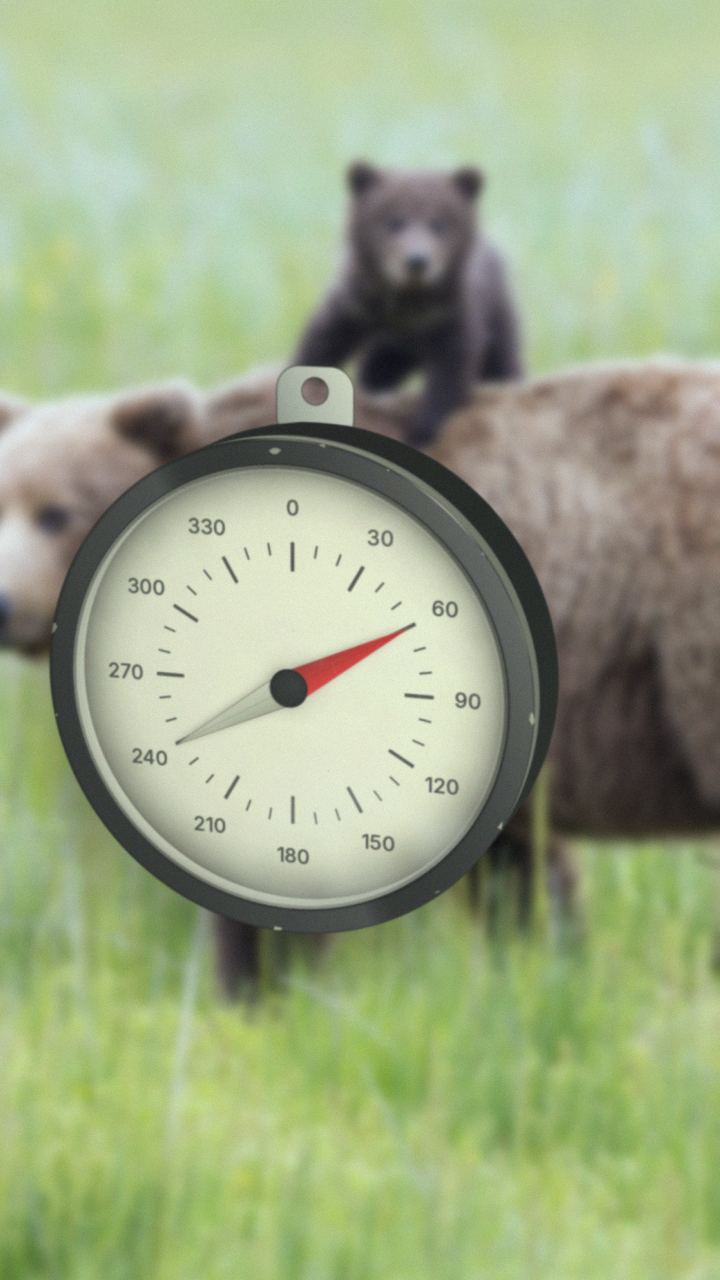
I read 60 °
